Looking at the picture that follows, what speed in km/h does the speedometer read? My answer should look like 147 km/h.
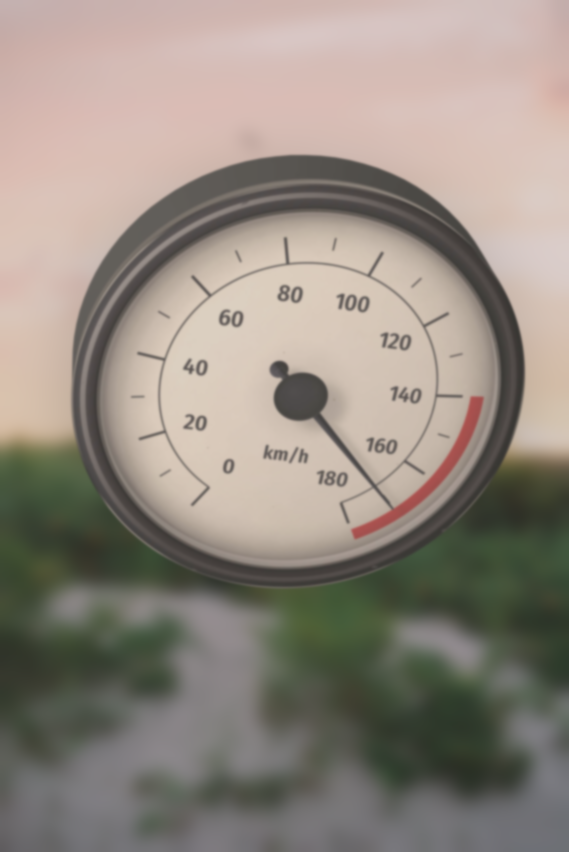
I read 170 km/h
